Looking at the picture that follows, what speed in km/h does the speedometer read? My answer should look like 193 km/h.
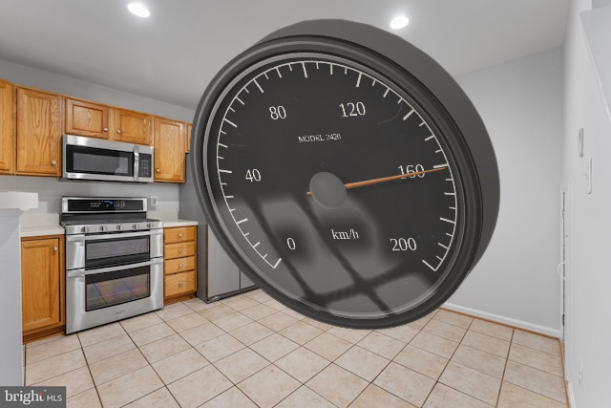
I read 160 km/h
